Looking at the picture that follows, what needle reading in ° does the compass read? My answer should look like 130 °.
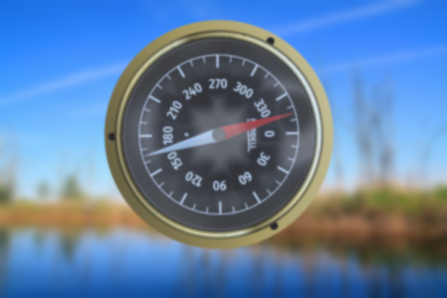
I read 345 °
